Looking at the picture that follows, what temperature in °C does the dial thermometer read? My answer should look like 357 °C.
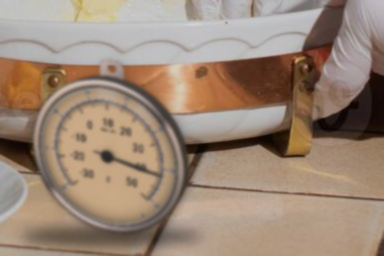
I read 40 °C
